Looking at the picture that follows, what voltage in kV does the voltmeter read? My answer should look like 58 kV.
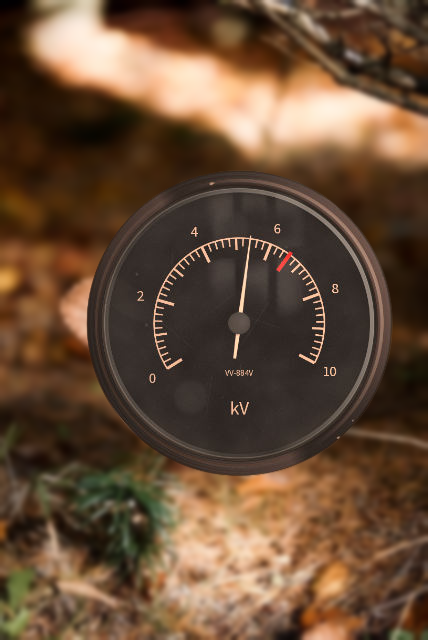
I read 5.4 kV
